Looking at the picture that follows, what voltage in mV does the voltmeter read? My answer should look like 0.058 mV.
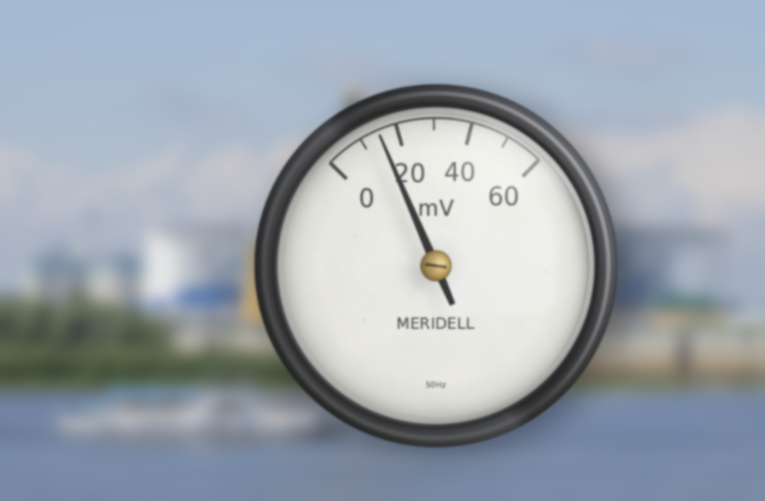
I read 15 mV
